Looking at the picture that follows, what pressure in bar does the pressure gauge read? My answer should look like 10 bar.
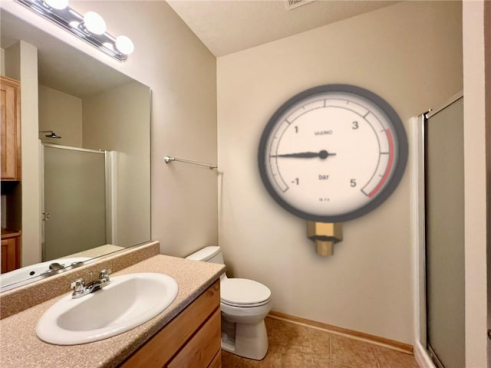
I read 0 bar
